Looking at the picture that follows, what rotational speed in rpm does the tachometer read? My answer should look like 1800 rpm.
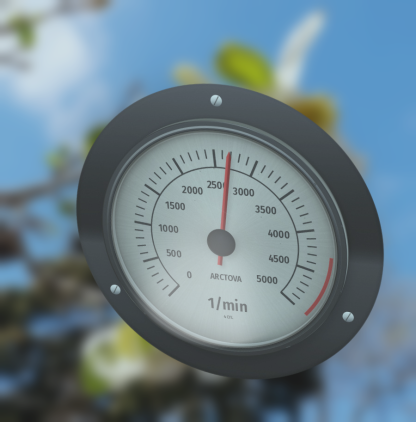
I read 2700 rpm
